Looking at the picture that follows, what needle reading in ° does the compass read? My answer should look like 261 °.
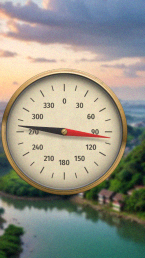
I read 97.5 °
